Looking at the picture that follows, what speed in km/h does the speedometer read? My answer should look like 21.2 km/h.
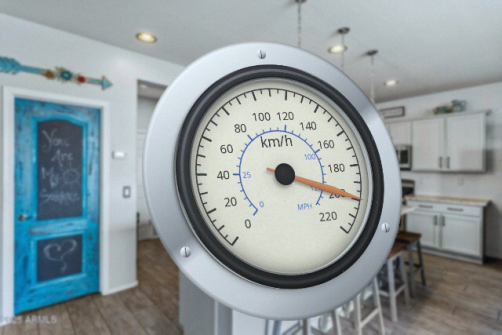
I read 200 km/h
